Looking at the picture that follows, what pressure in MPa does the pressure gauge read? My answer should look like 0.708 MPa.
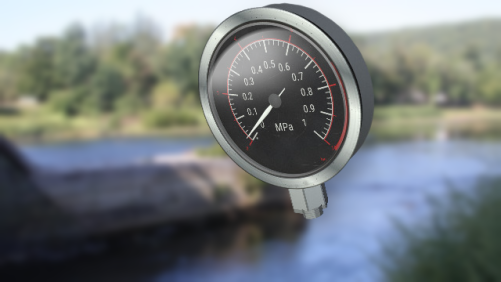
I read 0.02 MPa
